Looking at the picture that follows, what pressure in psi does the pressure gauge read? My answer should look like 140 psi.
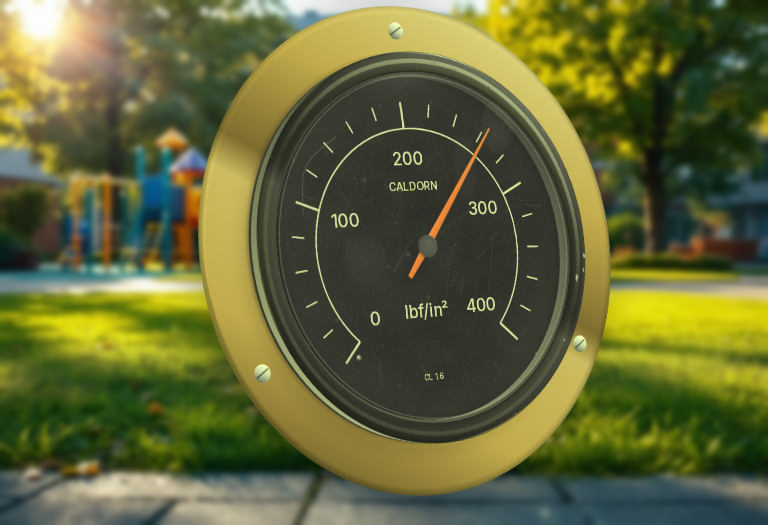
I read 260 psi
